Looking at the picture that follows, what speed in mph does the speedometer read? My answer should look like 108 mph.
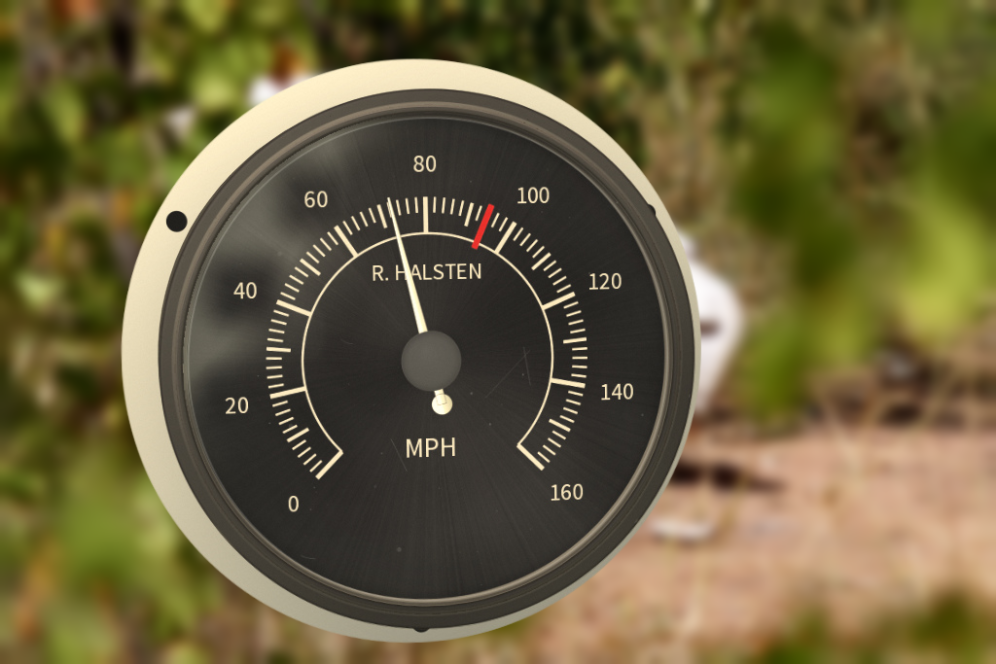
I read 72 mph
